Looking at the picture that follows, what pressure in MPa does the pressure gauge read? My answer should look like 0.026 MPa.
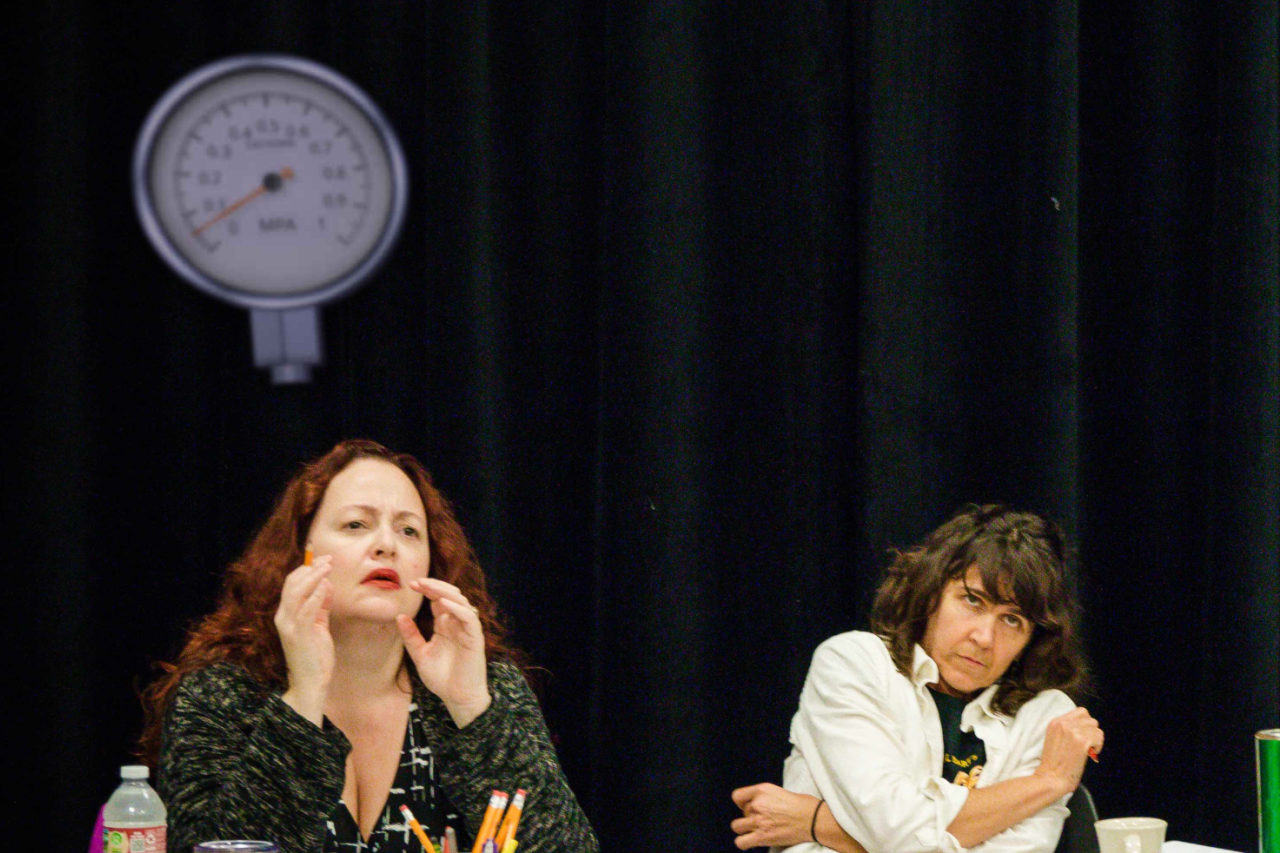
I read 0.05 MPa
